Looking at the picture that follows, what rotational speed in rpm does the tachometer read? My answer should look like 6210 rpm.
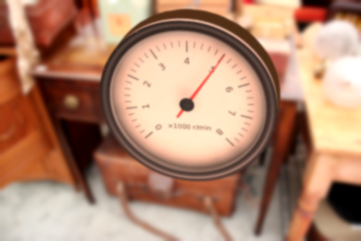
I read 5000 rpm
